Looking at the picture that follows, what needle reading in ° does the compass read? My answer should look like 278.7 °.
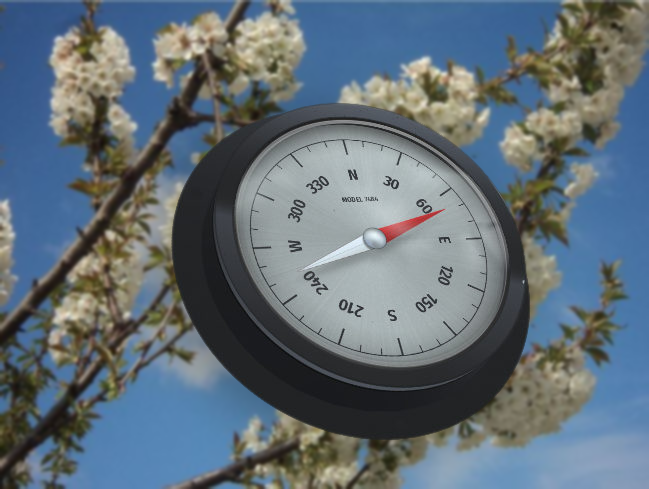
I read 70 °
